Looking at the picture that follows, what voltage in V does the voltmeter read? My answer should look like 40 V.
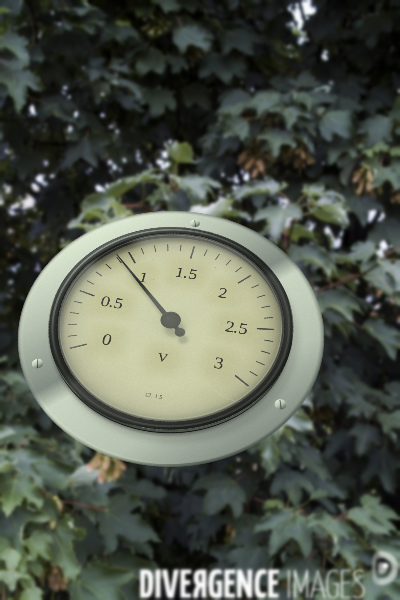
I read 0.9 V
